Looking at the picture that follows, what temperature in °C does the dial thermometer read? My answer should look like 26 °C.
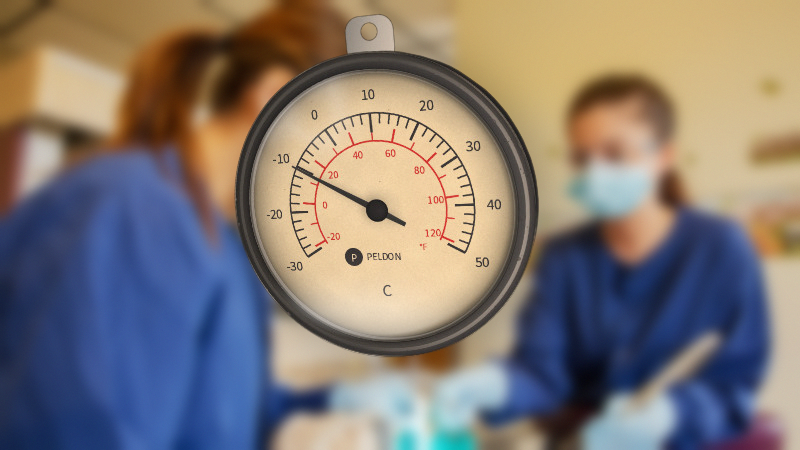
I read -10 °C
